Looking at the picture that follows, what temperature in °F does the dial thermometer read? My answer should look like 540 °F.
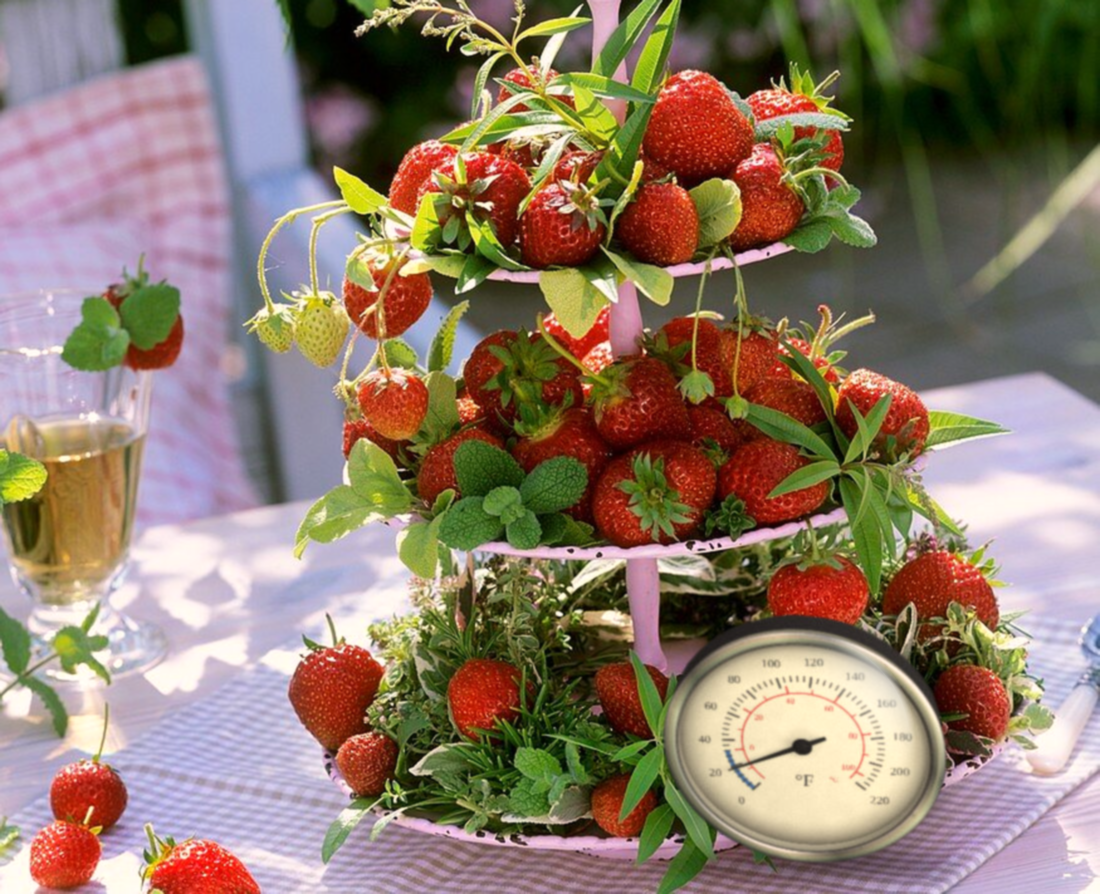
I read 20 °F
